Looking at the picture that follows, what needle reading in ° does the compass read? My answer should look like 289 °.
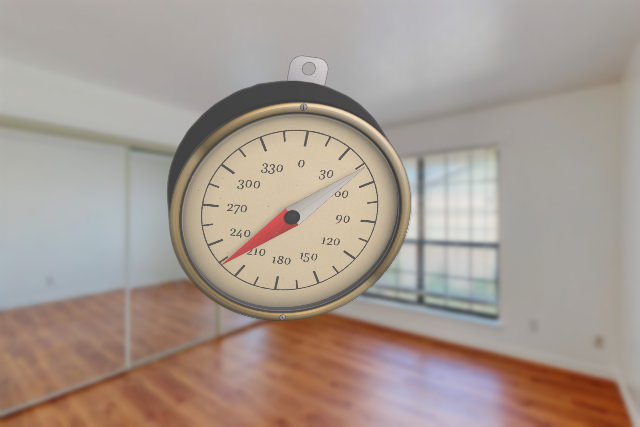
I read 225 °
